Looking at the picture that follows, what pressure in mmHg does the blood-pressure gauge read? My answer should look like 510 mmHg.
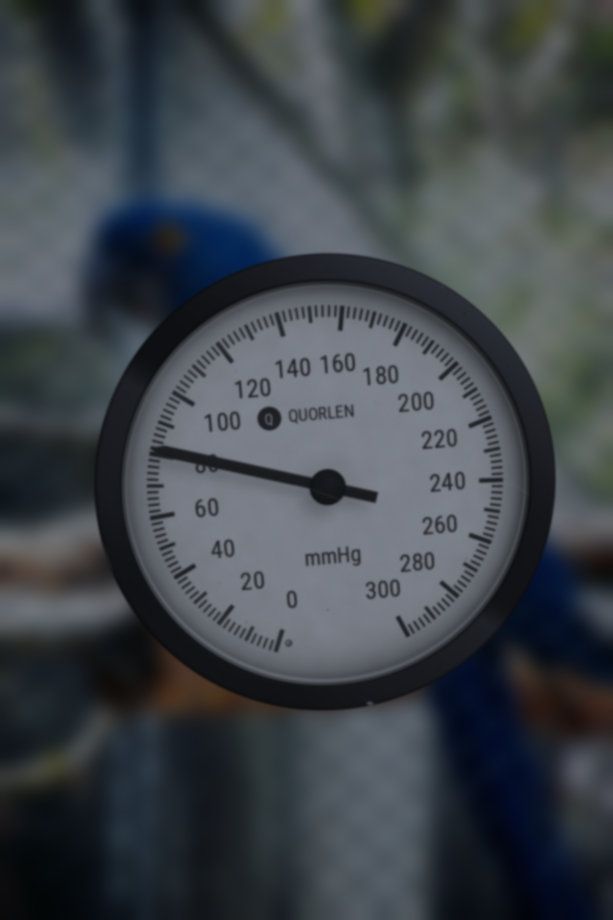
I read 82 mmHg
